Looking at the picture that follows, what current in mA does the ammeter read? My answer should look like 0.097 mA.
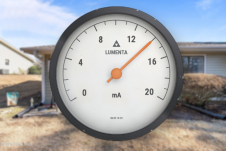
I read 14 mA
